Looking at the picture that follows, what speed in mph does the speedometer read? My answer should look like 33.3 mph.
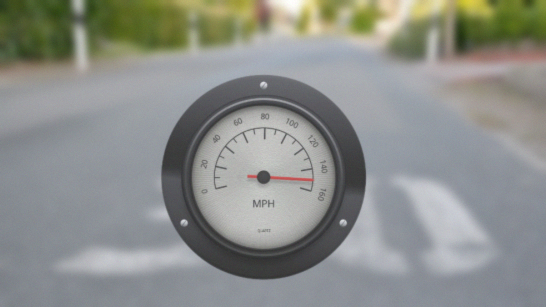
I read 150 mph
